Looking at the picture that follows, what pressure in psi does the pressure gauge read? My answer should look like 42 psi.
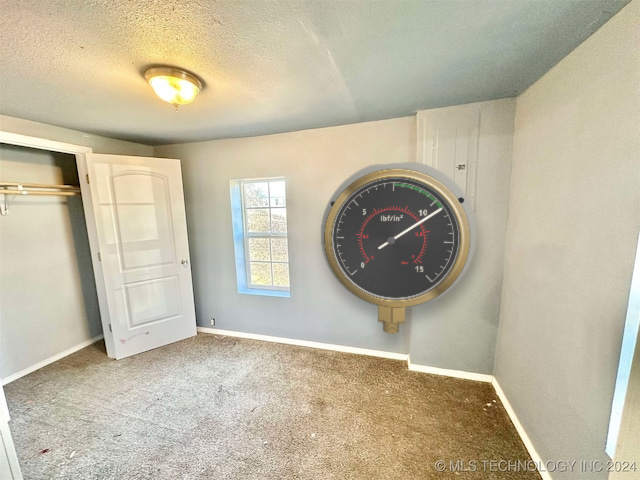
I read 10.5 psi
